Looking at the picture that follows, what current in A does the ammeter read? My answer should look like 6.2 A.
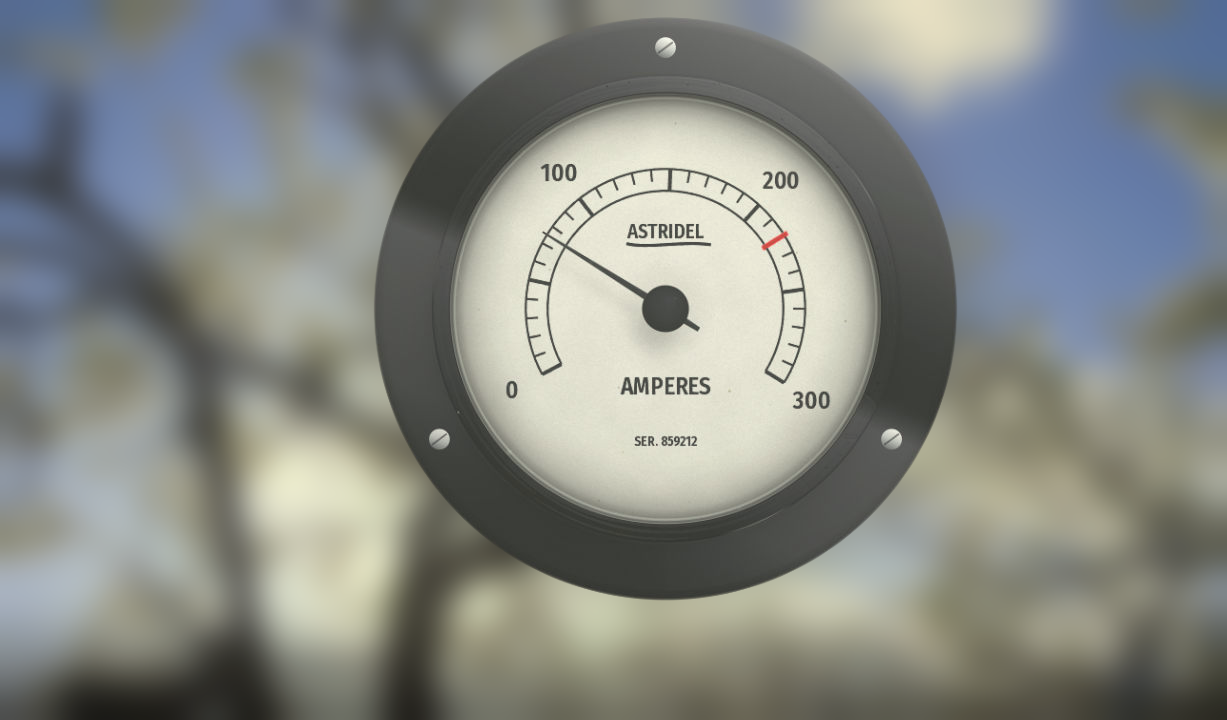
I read 75 A
